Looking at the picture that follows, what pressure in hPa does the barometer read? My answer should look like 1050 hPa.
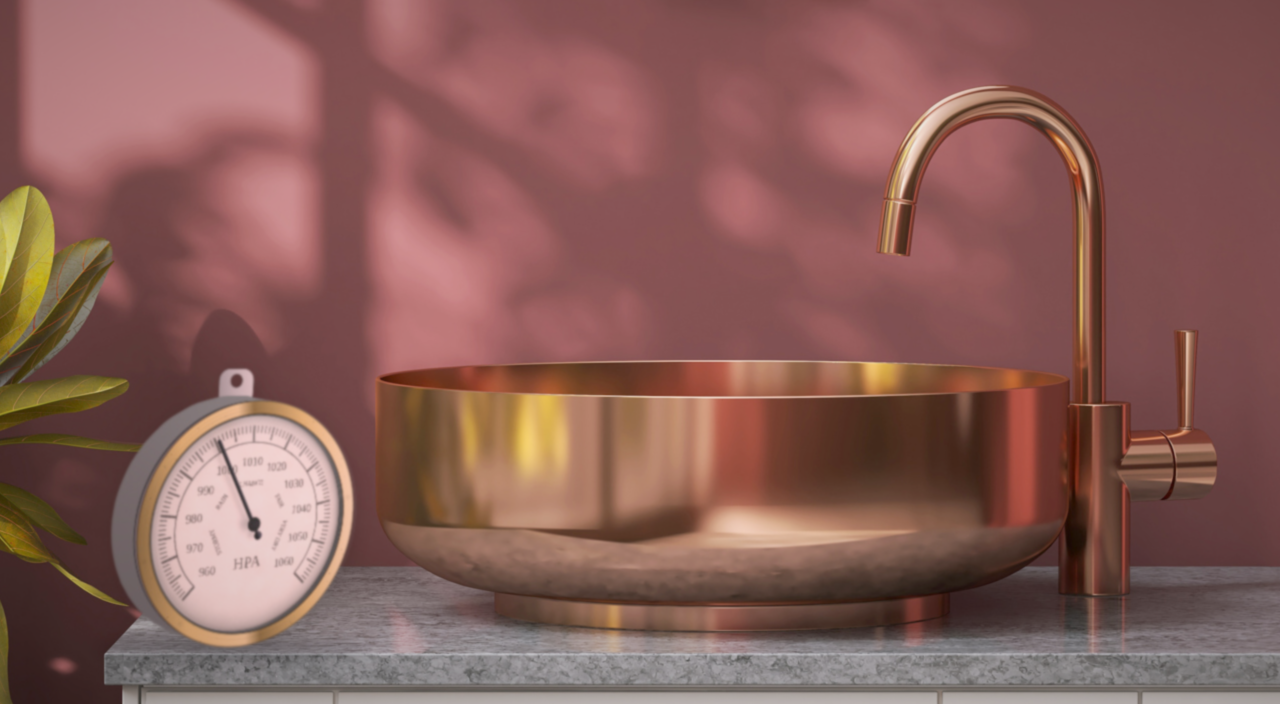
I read 1000 hPa
